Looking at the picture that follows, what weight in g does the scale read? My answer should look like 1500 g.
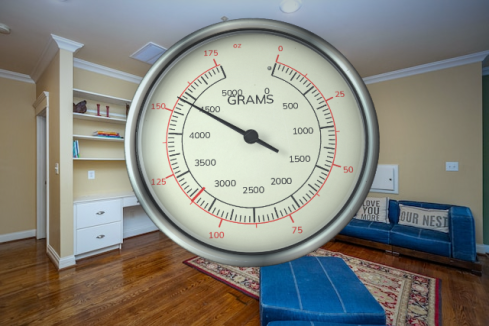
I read 4400 g
